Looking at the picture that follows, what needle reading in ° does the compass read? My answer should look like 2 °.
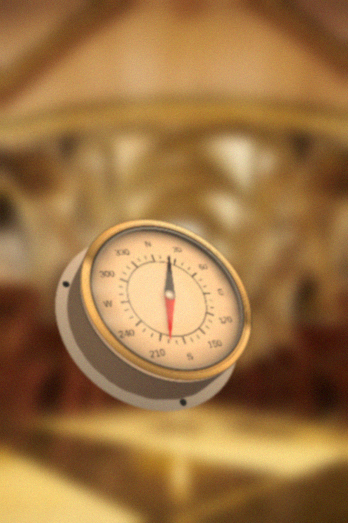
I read 200 °
